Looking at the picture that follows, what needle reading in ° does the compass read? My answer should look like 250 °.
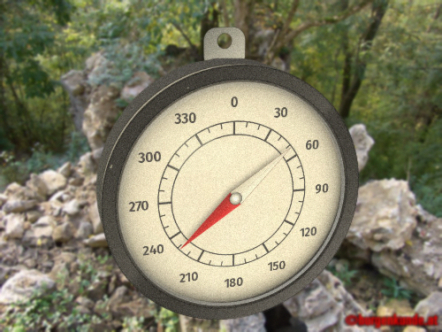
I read 230 °
